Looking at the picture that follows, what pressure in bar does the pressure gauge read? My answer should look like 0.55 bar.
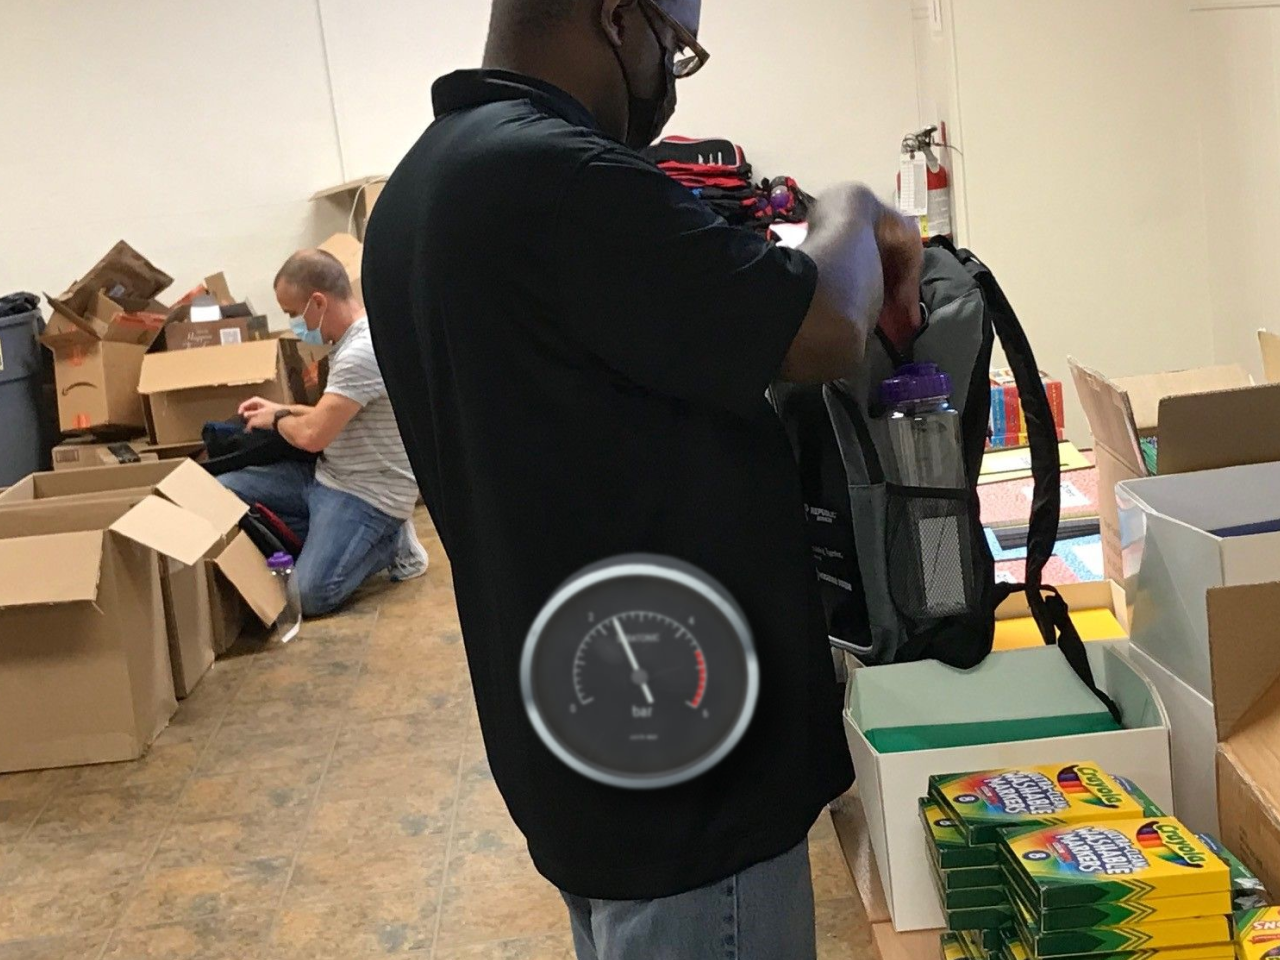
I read 2.4 bar
